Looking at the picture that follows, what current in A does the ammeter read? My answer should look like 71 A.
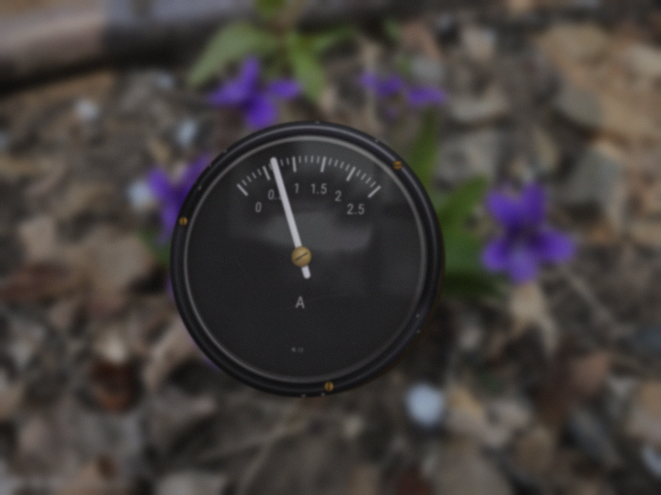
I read 0.7 A
